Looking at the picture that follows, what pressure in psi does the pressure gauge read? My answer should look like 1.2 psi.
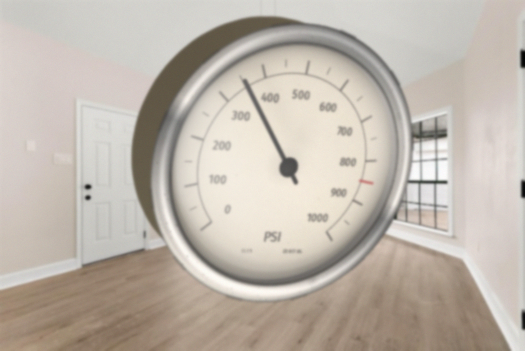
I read 350 psi
